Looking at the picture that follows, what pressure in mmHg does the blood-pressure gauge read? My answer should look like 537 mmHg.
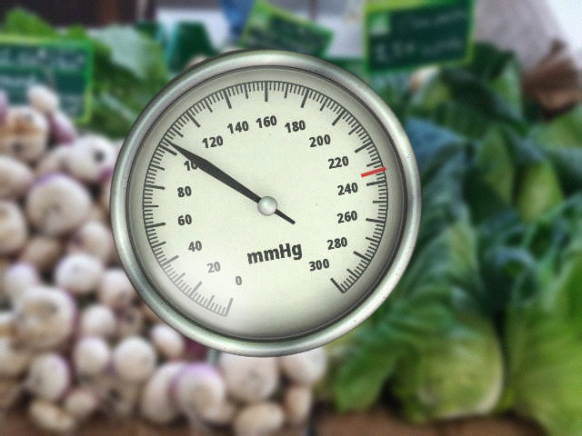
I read 104 mmHg
